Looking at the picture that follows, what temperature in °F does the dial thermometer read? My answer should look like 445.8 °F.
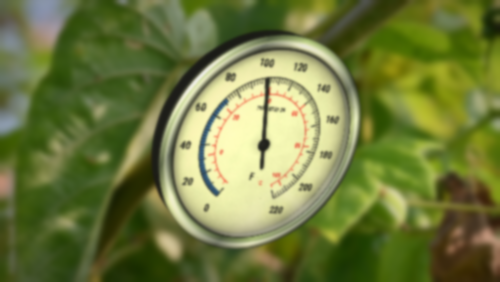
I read 100 °F
